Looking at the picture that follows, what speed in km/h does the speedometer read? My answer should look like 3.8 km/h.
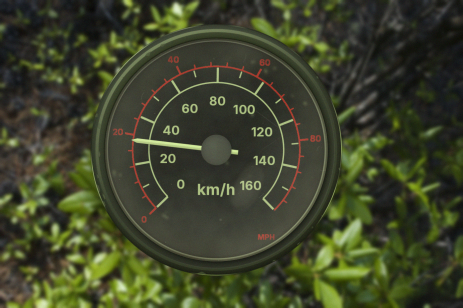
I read 30 km/h
